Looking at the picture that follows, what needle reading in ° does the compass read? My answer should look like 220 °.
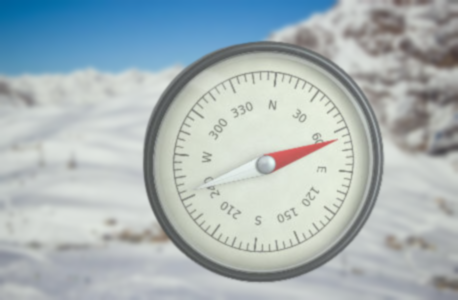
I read 65 °
